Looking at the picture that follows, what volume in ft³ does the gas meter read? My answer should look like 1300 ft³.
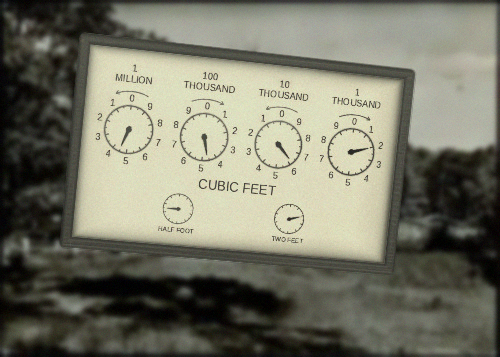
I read 446200 ft³
